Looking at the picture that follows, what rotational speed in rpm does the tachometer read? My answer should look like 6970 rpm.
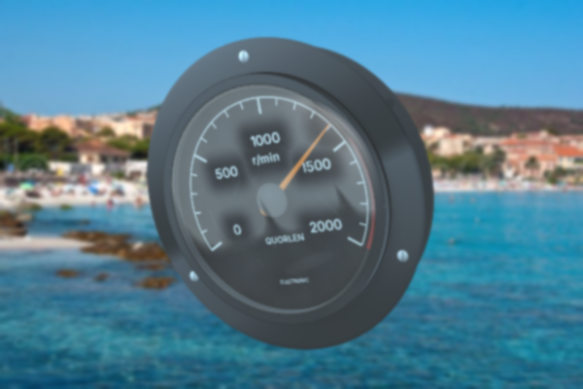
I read 1400 rpm
